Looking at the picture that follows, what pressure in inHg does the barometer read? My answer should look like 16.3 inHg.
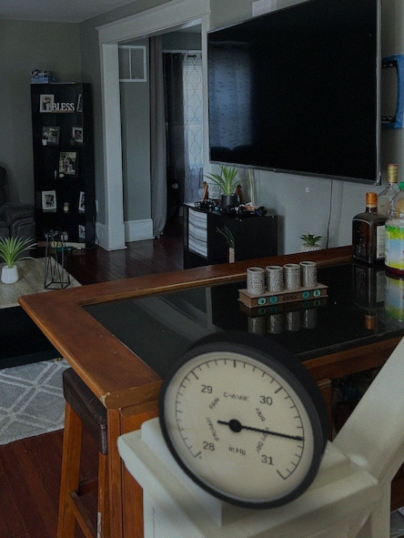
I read 30.5 inHg
